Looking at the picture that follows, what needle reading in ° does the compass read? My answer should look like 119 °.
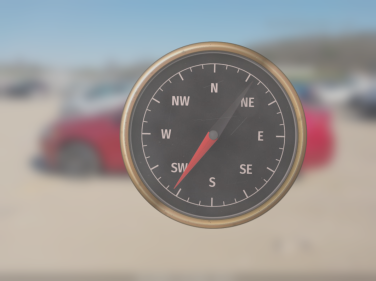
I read 215 °
